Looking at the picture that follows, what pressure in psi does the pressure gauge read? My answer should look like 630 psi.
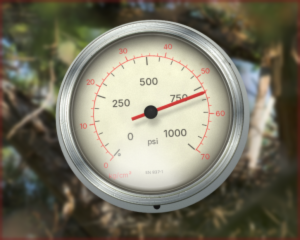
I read 775 psi
